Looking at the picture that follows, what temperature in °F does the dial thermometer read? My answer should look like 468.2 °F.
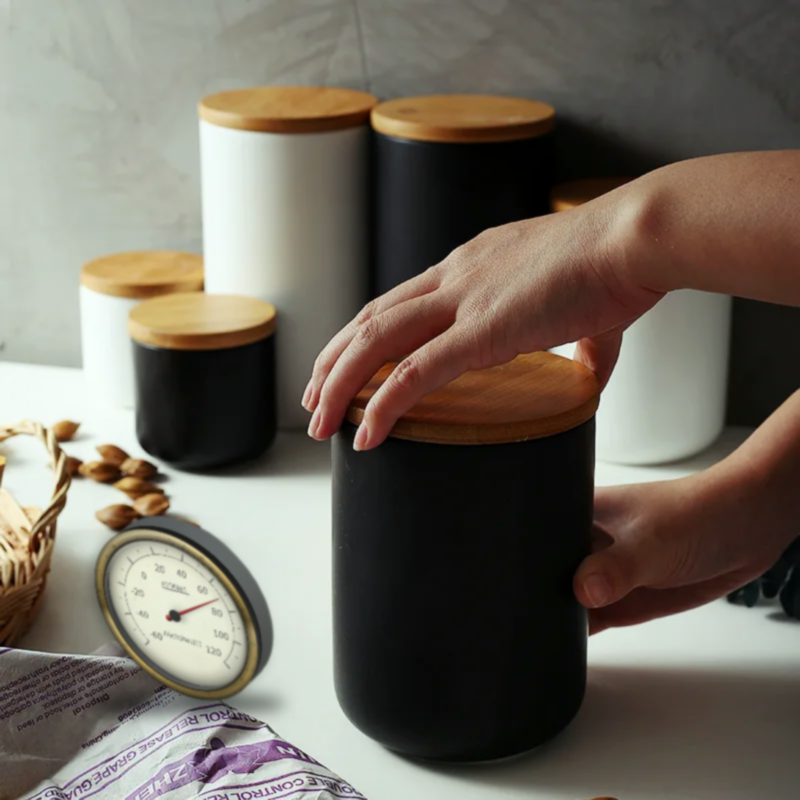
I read 70 °F
